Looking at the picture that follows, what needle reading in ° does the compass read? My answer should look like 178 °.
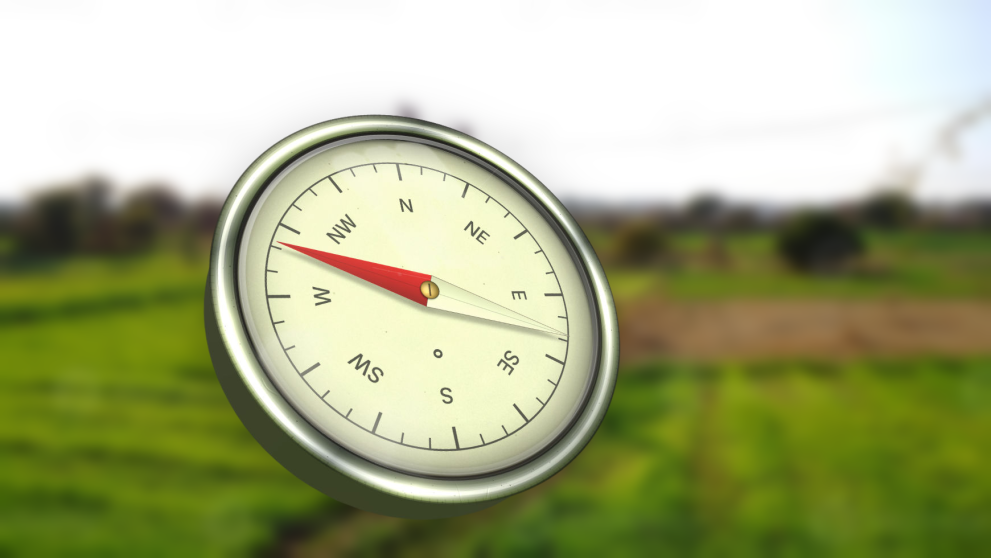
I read 290 °
